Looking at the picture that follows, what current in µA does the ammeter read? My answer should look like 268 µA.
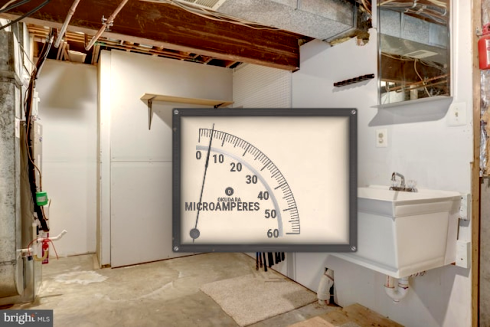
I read 5 µA
